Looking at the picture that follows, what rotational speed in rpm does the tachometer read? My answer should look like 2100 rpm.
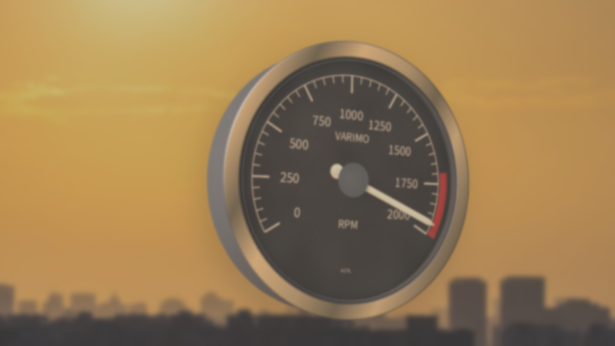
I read 1950 rpm
